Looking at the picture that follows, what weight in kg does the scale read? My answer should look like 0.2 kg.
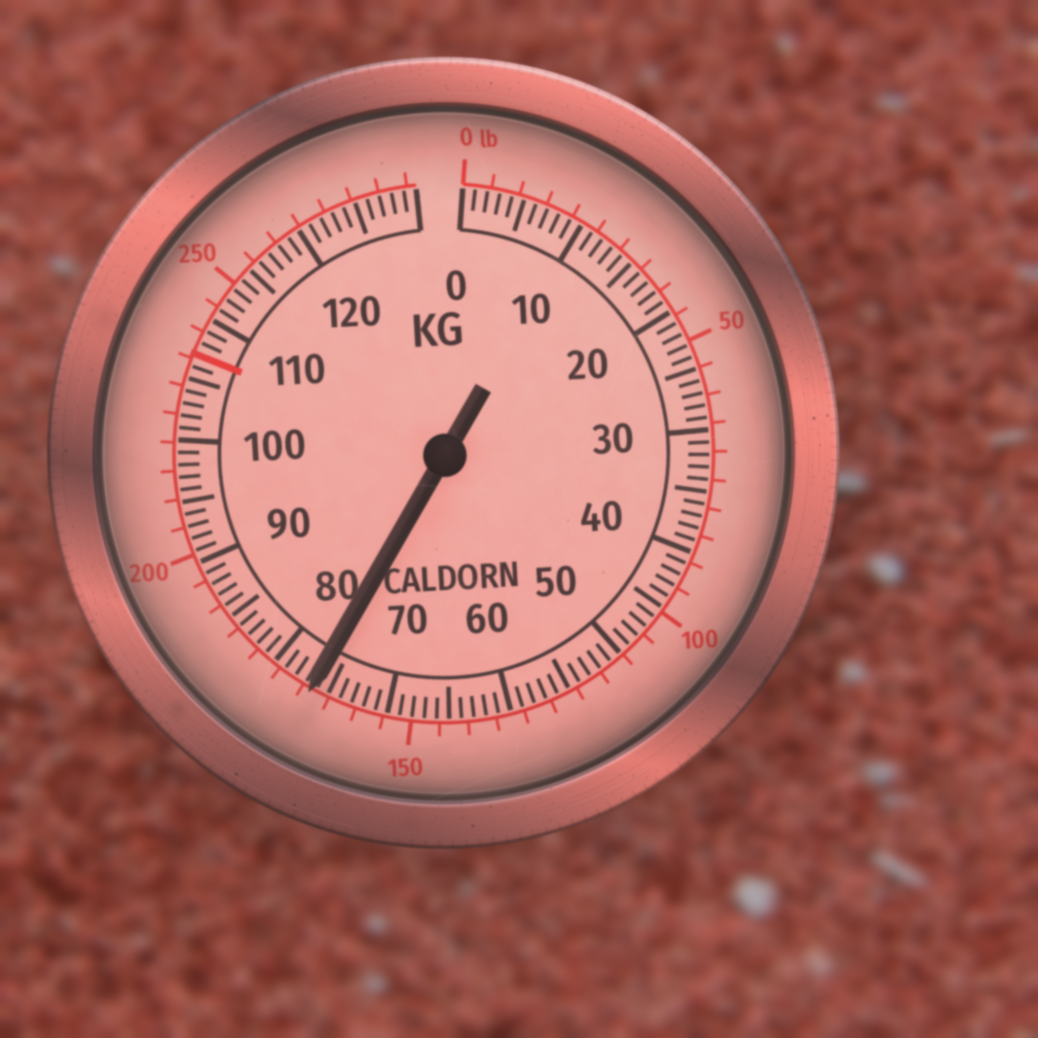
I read 76.5 kg
